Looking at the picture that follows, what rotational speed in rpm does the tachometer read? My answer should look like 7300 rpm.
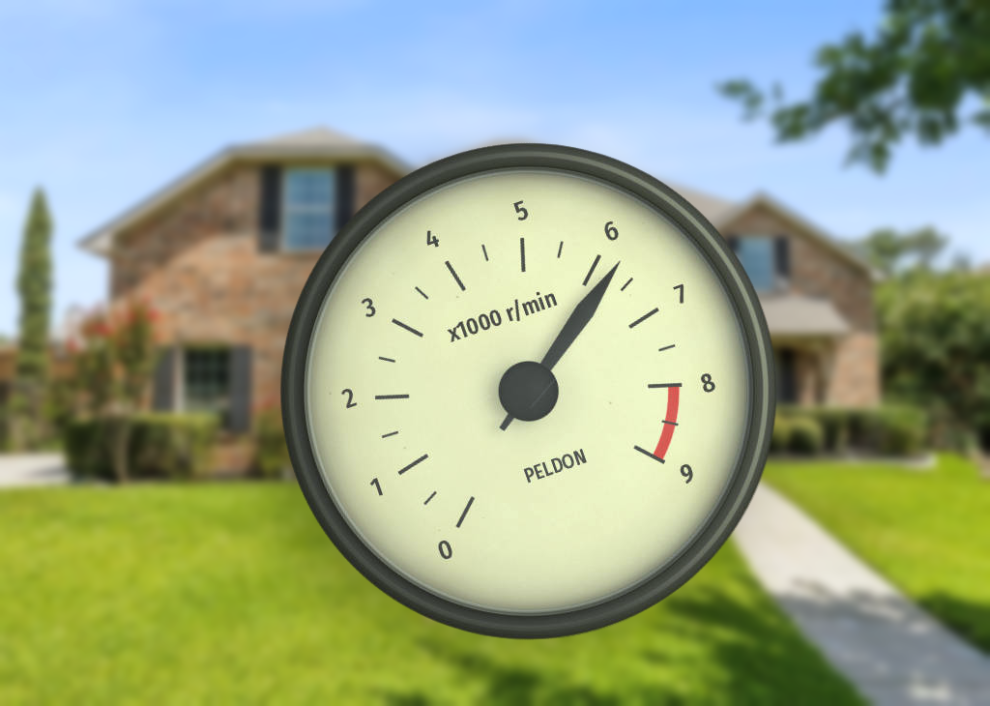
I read 6250 rpm
